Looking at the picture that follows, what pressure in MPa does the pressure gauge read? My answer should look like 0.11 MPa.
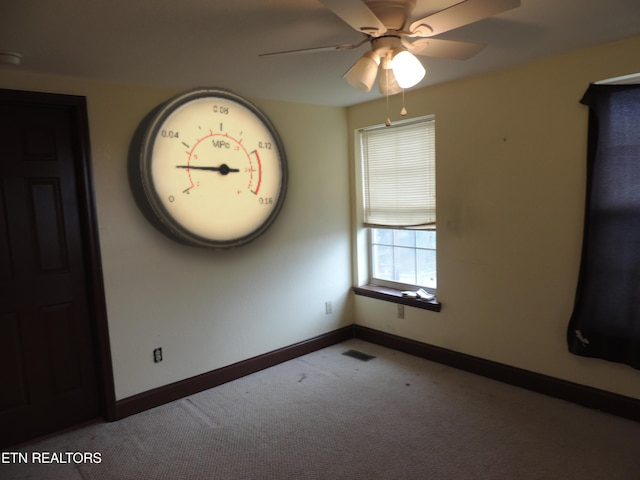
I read 0.02 MPa
